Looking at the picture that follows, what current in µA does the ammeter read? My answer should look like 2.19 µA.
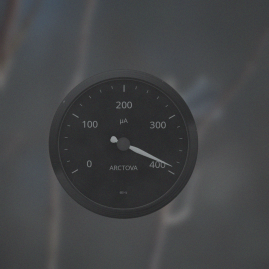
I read 390 µA
